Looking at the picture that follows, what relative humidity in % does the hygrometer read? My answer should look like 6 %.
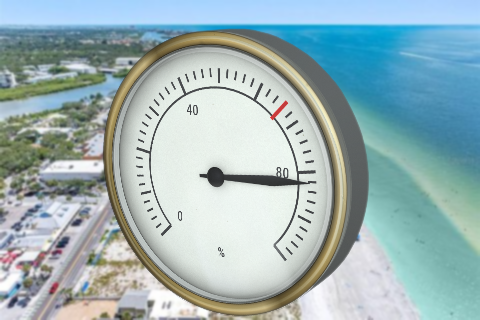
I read 82 %
